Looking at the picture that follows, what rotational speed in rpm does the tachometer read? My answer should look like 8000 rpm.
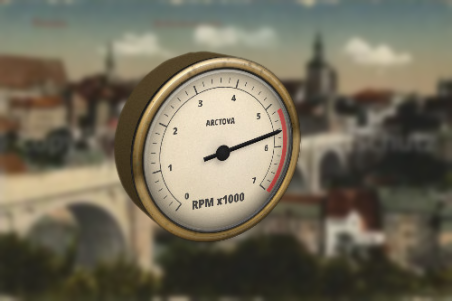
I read 5600 rpm
